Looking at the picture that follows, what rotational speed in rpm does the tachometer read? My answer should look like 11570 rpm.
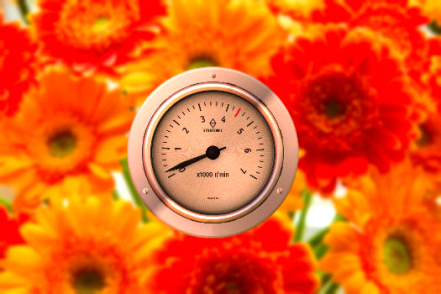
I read 200 rpm
